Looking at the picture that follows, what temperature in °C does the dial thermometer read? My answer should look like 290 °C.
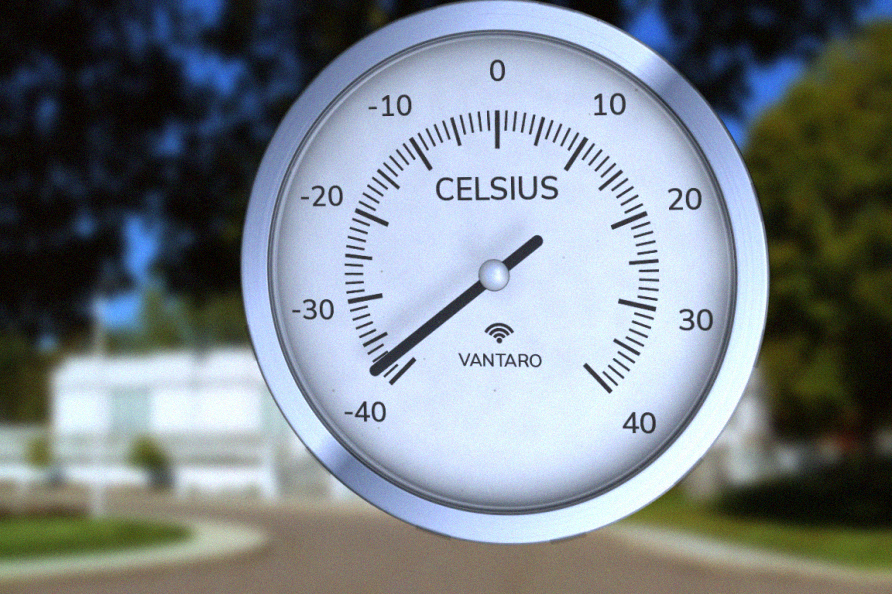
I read -38 °C
